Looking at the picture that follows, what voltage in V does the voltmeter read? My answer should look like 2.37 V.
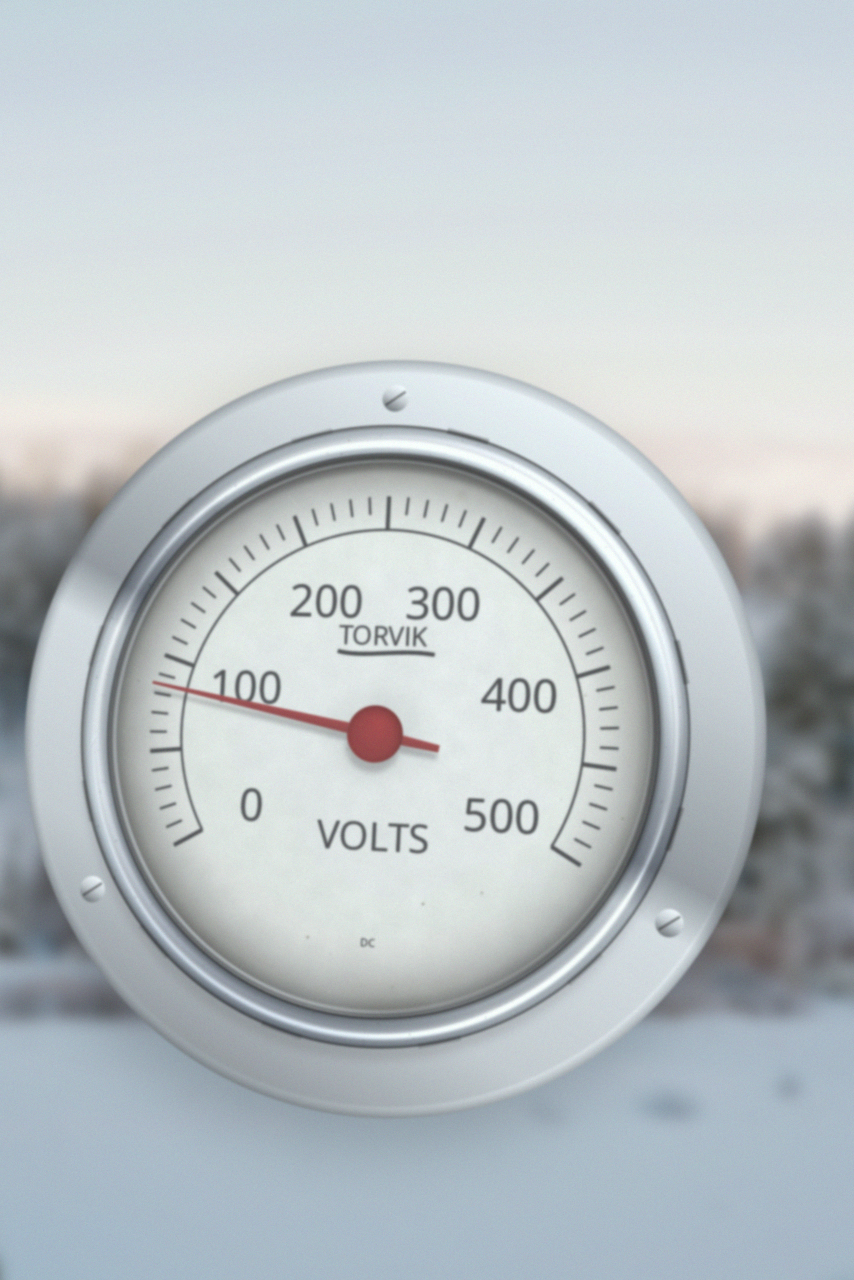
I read 85 V
